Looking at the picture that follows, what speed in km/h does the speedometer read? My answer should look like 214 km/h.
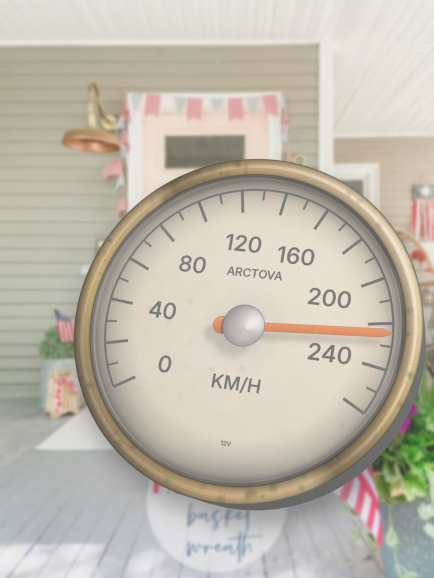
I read 225 km/h
